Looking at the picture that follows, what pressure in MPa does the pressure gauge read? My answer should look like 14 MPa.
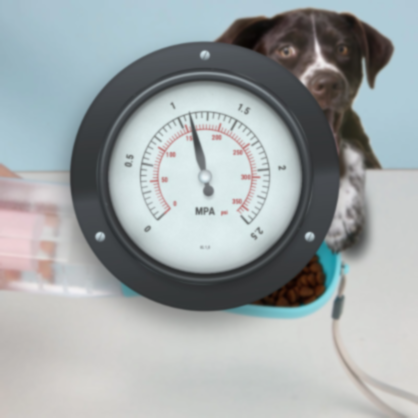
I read 1.1 MPa
